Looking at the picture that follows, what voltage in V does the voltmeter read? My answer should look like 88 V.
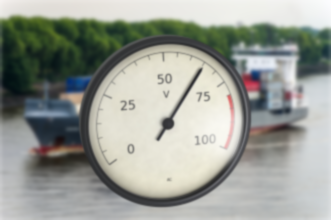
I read 65 V
